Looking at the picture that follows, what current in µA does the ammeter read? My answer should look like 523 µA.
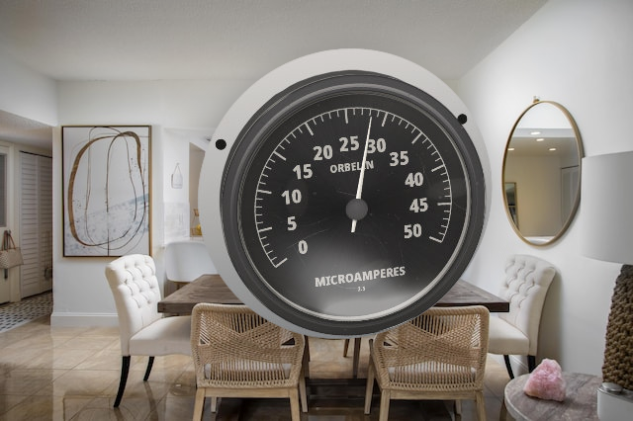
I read 28 µA
